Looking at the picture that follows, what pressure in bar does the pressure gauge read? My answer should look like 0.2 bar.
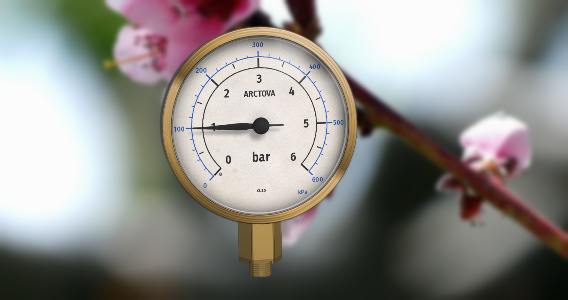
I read 1 bar
